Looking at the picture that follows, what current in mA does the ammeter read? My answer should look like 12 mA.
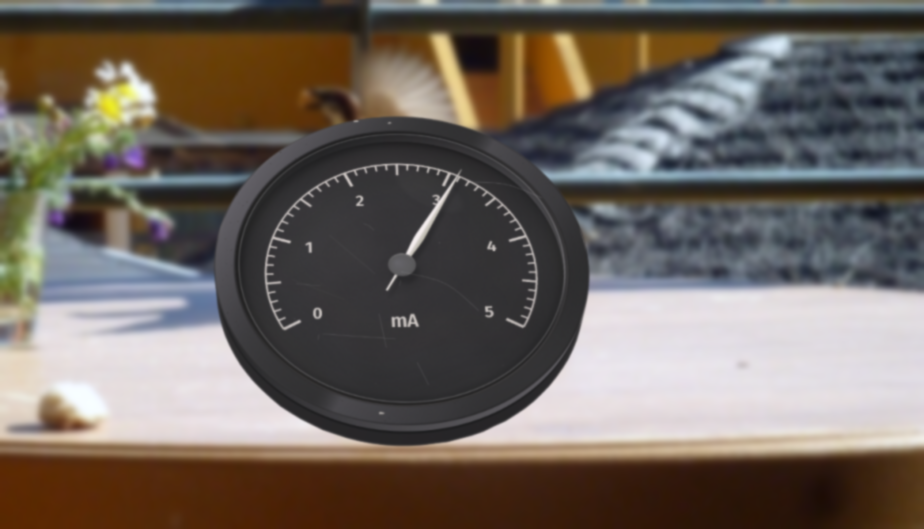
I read 3.1 mA
